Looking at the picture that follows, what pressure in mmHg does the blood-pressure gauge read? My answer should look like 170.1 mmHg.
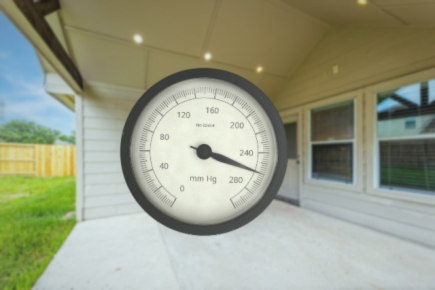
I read 260 mmHg
